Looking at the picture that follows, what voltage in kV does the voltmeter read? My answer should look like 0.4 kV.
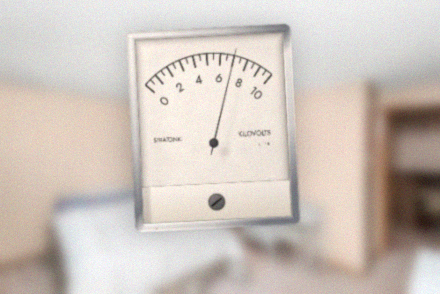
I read 7 kV
